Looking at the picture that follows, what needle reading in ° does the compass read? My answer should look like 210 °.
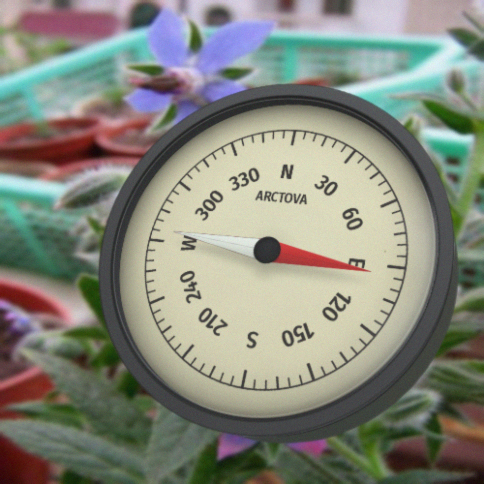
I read 95 °
